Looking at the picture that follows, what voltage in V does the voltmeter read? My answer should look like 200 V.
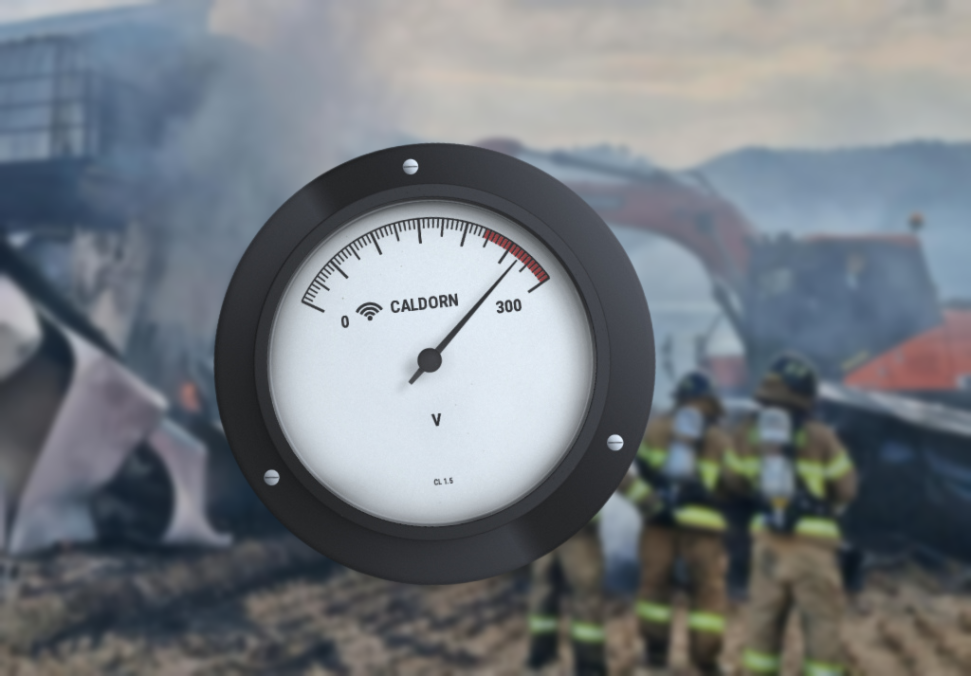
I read 265 V
